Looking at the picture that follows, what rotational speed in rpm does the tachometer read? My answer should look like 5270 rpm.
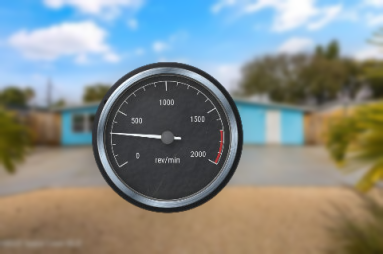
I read 300 rpm
